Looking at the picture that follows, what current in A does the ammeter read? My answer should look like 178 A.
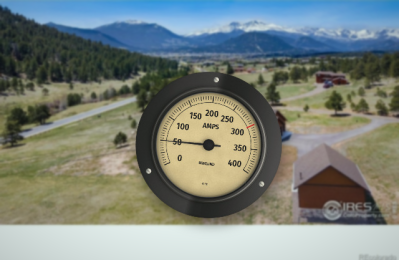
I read 50 A
